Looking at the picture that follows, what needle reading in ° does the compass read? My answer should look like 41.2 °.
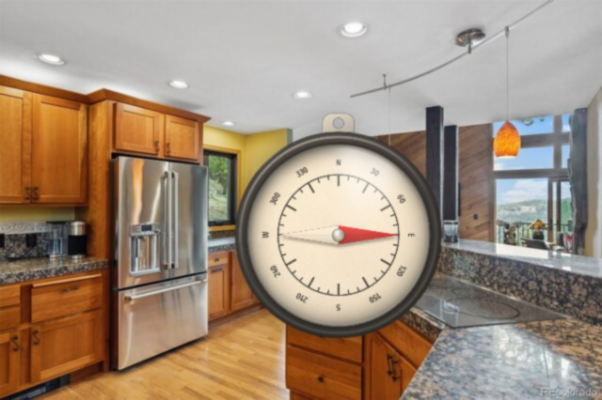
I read 90 °
